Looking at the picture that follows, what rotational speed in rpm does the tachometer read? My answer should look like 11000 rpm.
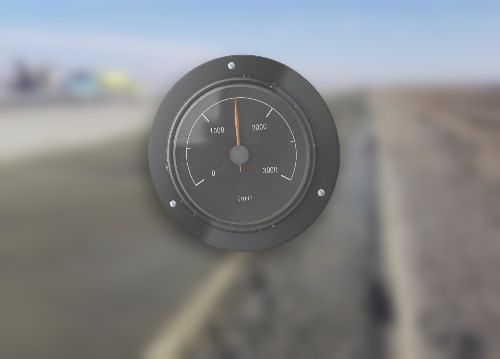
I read 1500 rpm
